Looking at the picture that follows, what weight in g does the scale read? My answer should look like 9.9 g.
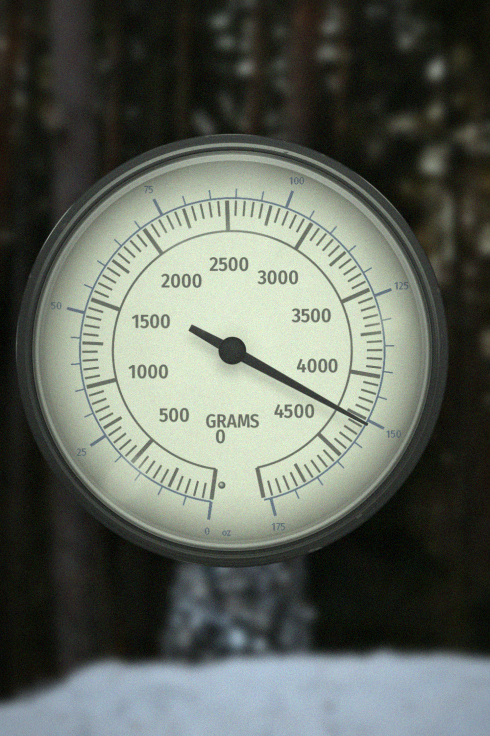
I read 4275 g
